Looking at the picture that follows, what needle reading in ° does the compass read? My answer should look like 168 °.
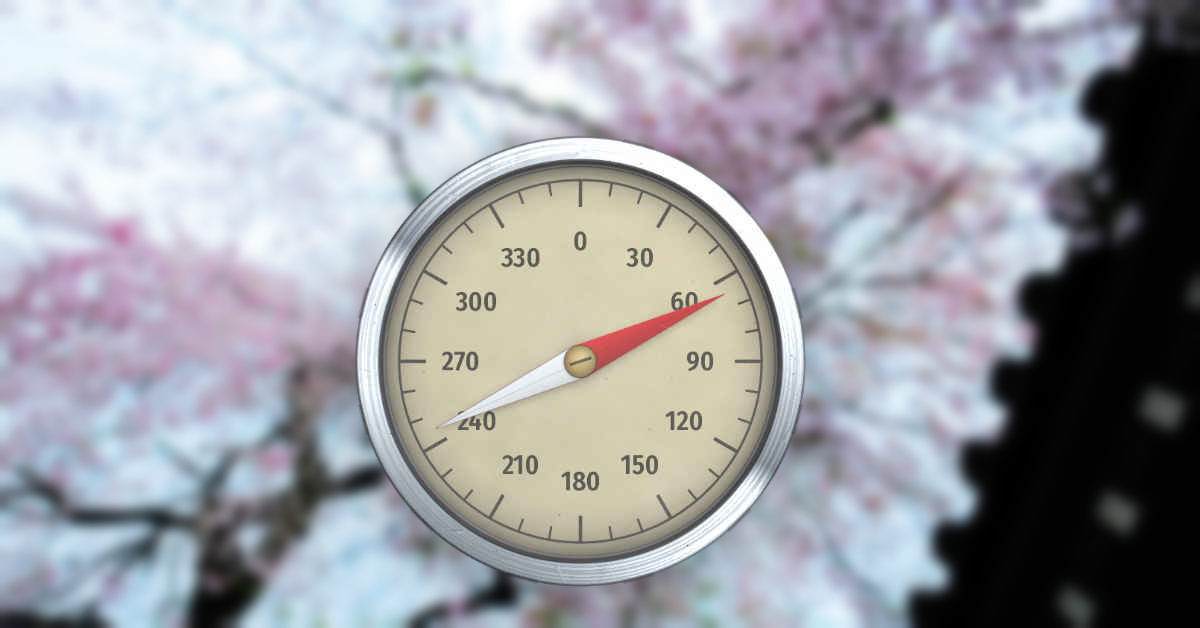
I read 65 °
